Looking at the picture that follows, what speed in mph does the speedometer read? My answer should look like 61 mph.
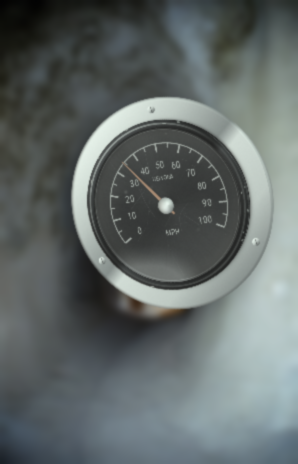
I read 35 mph
